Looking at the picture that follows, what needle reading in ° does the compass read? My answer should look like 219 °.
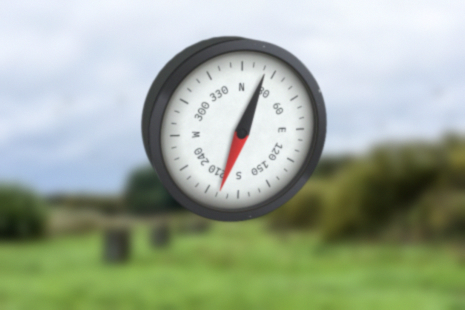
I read 200 °
